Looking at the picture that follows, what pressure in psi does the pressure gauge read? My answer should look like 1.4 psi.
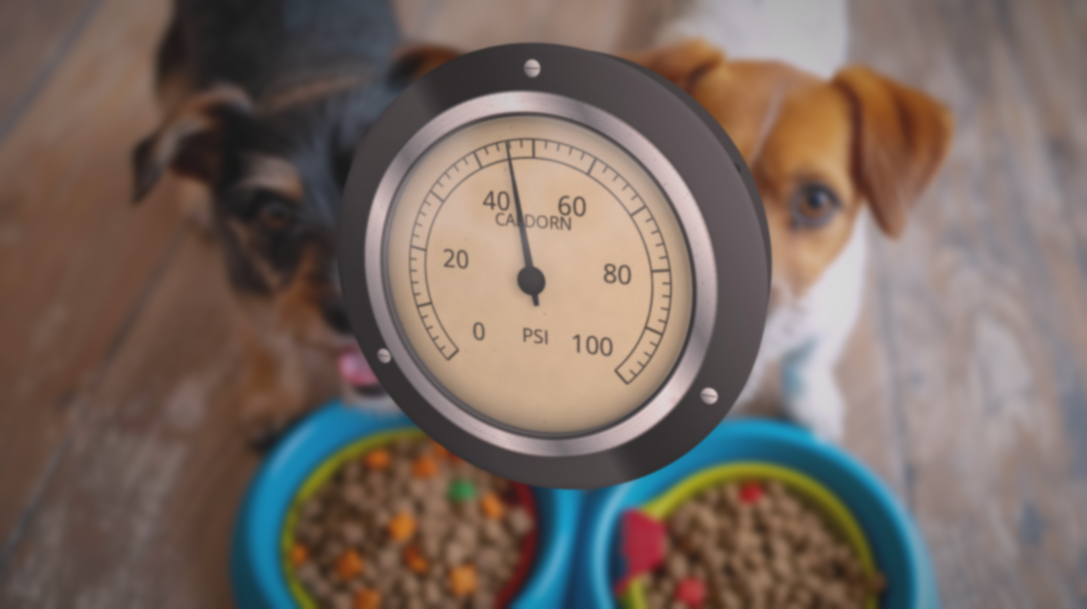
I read 46 psi
